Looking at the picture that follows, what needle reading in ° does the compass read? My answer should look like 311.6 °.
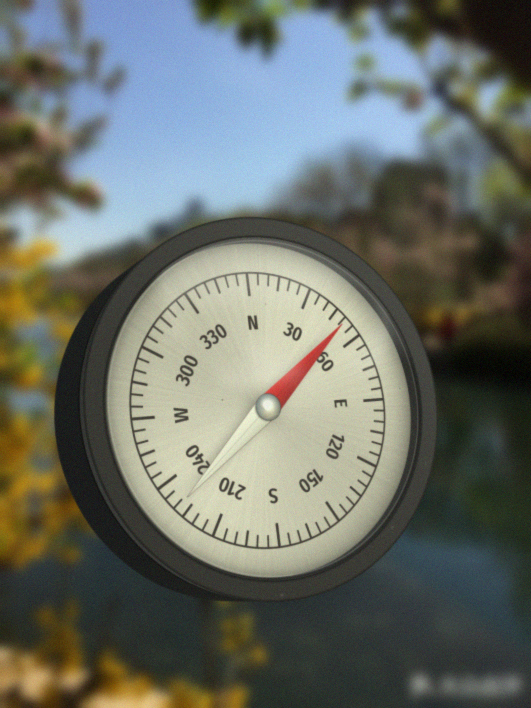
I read 50 °
